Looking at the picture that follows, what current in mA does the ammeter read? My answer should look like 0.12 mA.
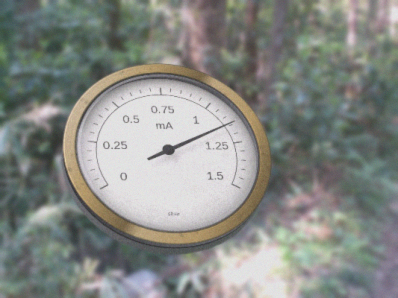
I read 1.15 mA
